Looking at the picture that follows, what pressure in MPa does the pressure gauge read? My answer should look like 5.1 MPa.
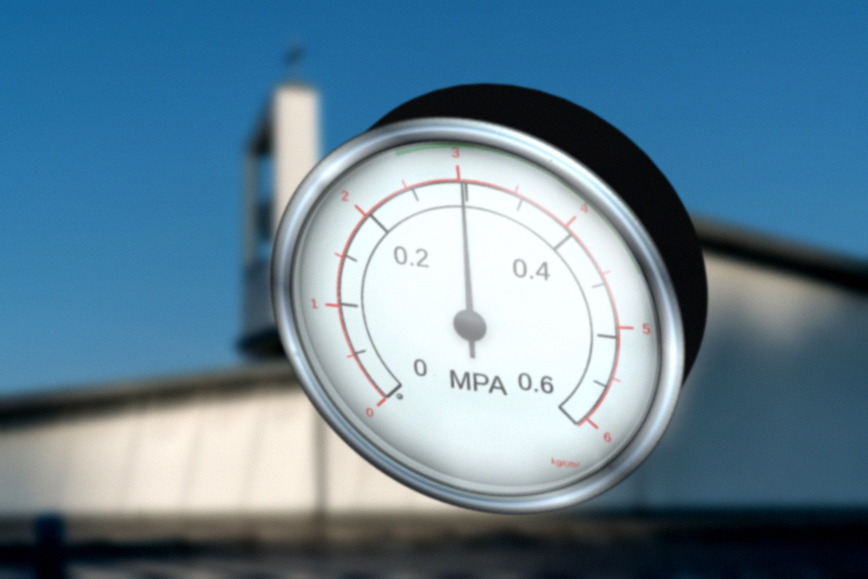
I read 0.3 MPa
